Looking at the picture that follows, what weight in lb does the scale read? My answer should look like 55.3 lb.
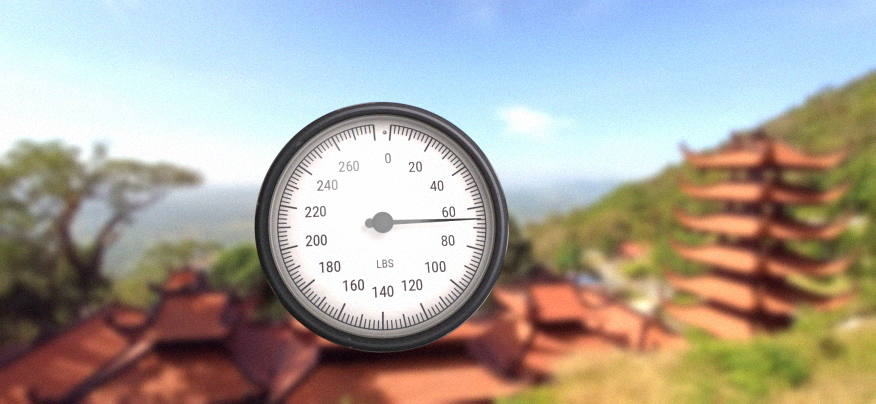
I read 66 lb
